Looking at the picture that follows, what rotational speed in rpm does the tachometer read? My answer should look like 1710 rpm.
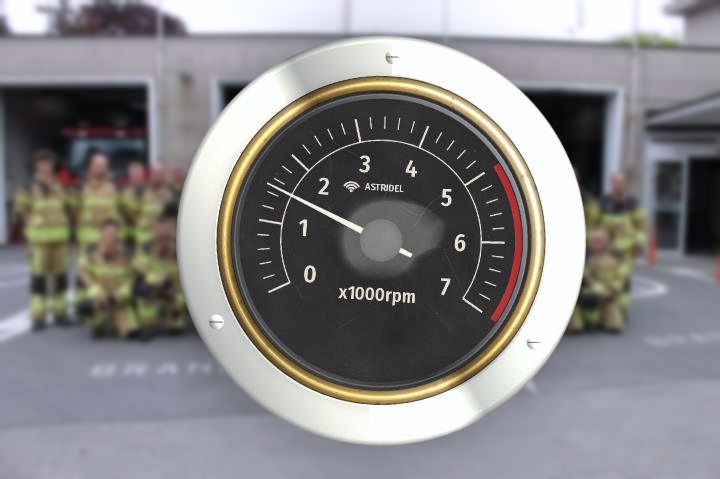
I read 1500 rpm
